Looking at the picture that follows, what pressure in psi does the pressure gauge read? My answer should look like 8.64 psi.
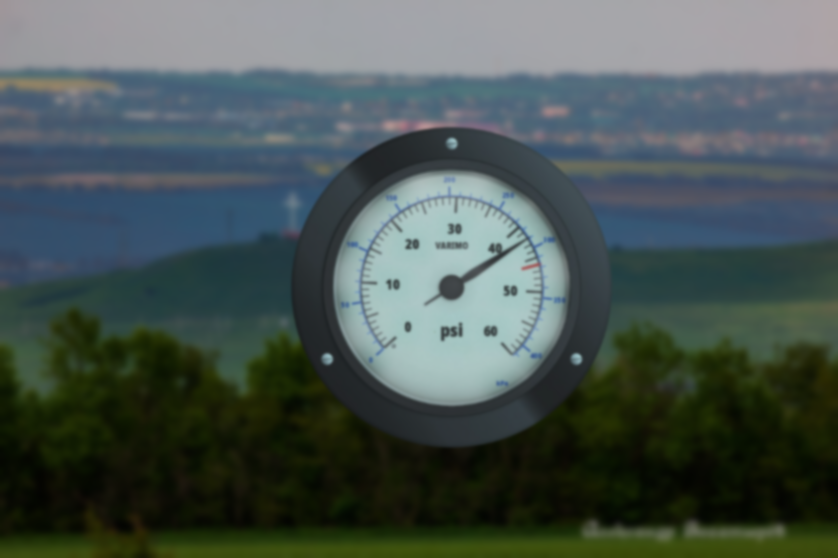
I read 42 psi
